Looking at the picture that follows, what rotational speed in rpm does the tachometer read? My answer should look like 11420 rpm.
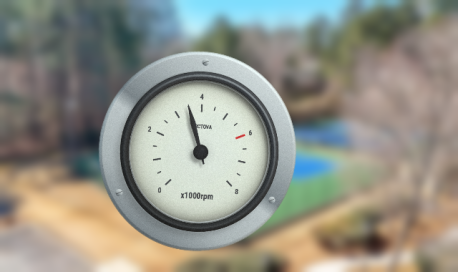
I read 3500 rpm
